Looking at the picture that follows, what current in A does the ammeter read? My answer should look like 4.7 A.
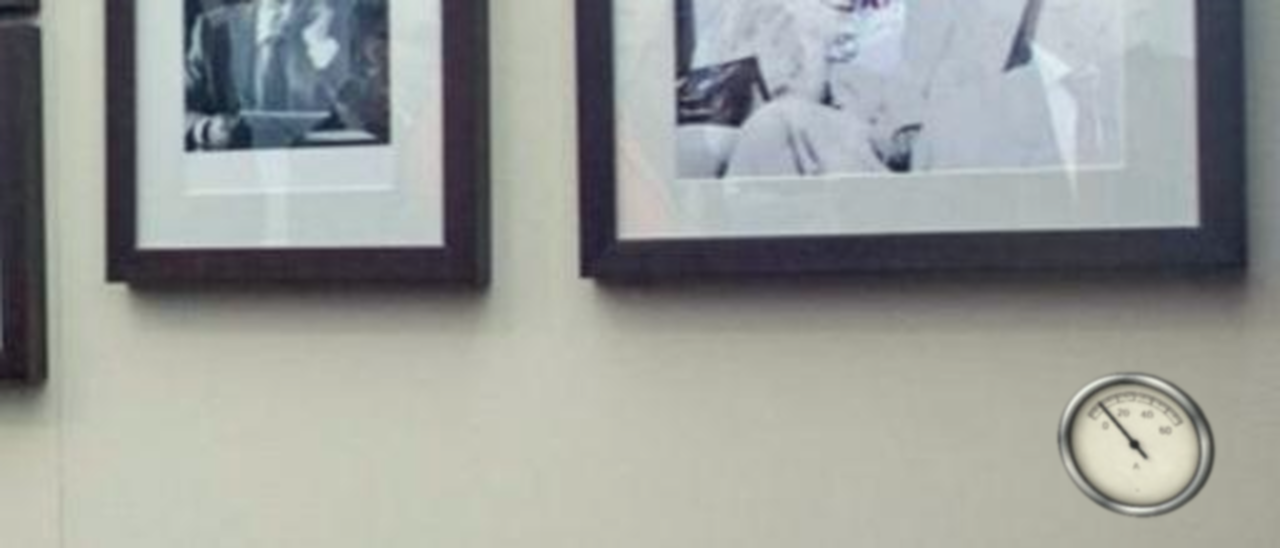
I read 10 A
